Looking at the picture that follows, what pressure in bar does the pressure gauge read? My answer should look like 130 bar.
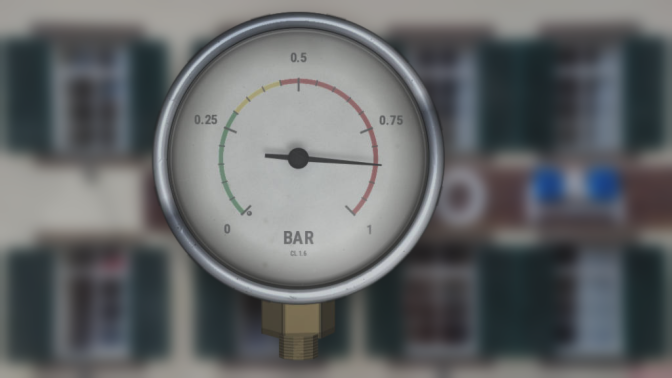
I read 0.85 bar
